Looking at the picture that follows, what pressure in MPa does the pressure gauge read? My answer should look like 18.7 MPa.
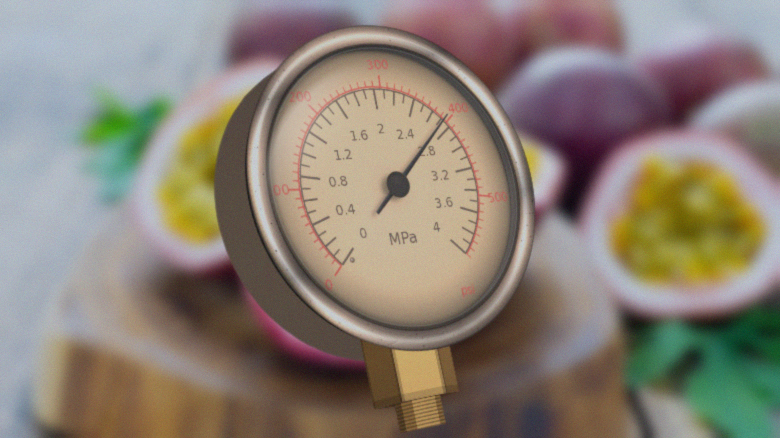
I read 2.7 MPa
